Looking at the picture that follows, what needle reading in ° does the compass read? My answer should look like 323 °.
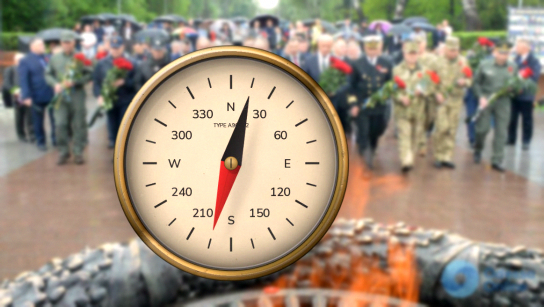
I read 195 °
